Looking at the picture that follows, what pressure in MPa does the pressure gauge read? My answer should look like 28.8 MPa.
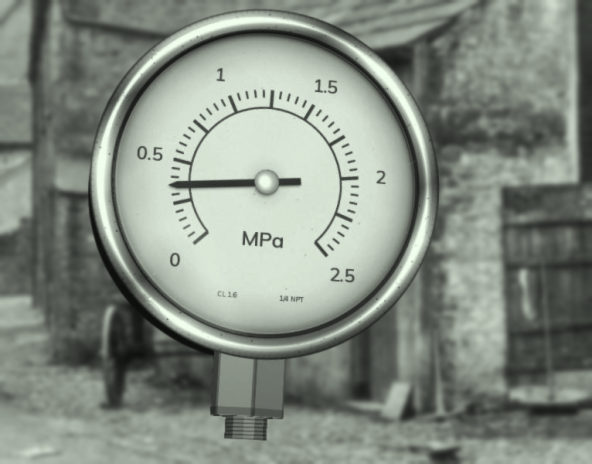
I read 0.35 MPa
